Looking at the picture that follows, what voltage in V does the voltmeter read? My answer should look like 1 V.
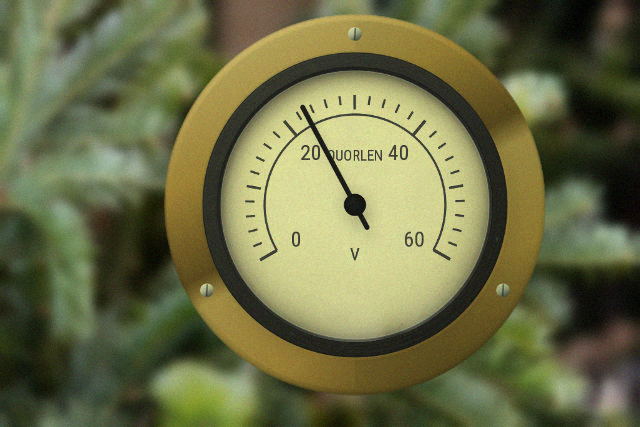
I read 23 V
